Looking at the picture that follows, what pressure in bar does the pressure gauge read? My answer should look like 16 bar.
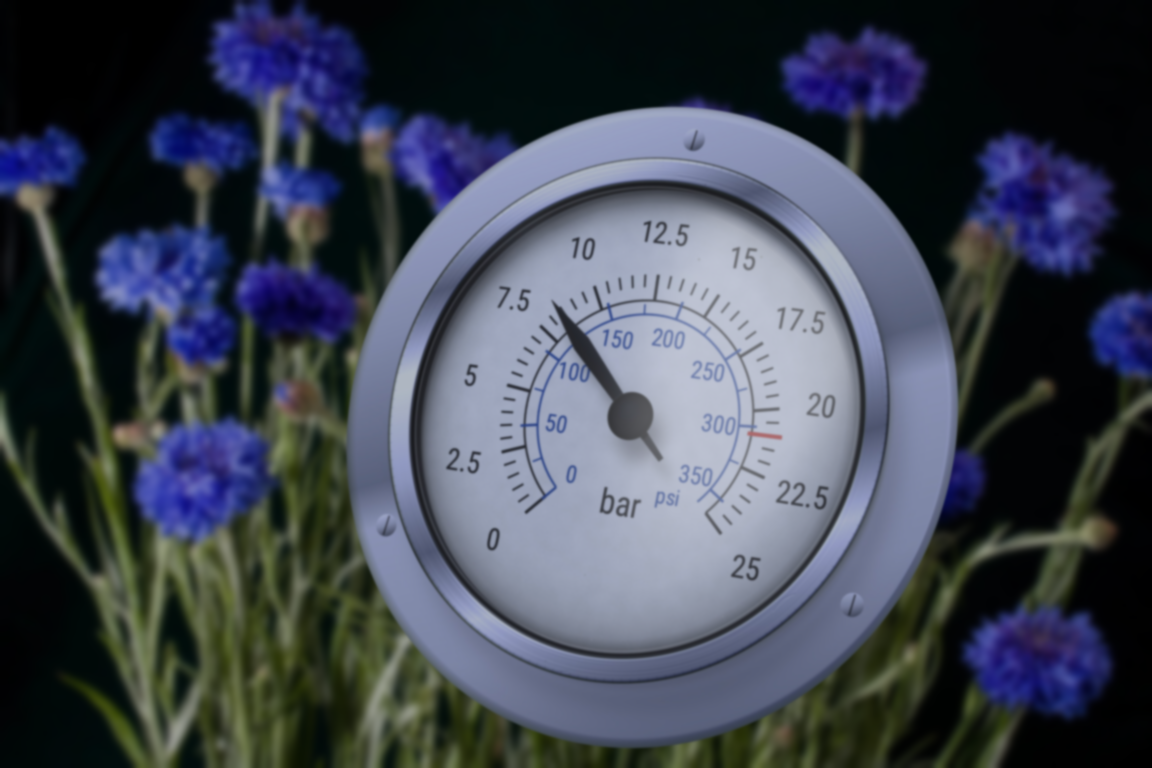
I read 8.5 bar
